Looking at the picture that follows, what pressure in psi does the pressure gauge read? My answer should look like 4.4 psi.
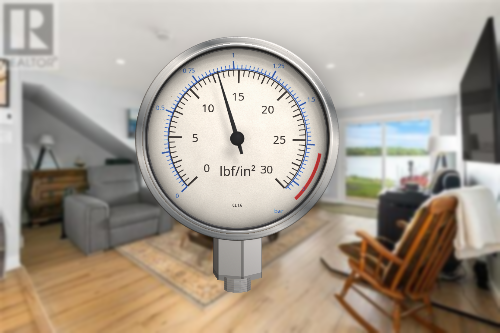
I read 13 psi
